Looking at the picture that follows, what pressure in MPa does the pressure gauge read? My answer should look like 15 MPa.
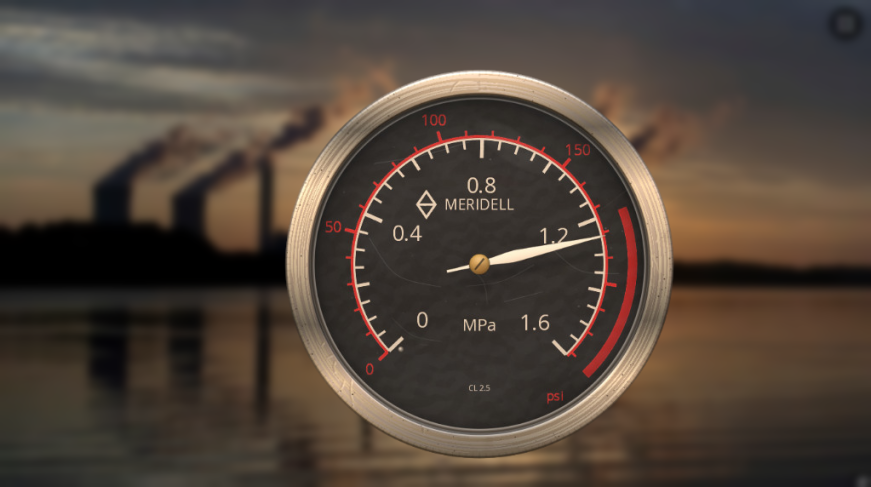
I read 1.25 MPa
